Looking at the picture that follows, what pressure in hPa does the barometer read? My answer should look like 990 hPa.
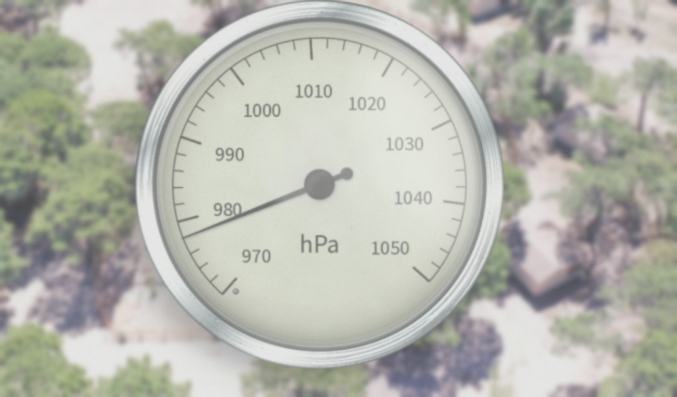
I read 978 hPa
